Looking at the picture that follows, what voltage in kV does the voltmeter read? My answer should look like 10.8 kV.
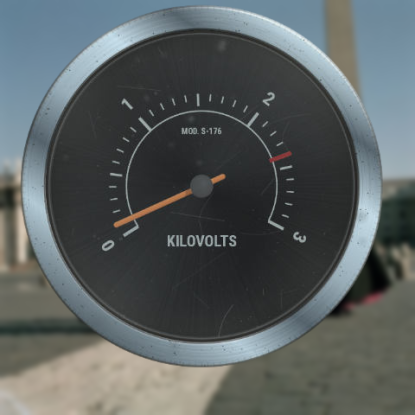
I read 0.1 kV
